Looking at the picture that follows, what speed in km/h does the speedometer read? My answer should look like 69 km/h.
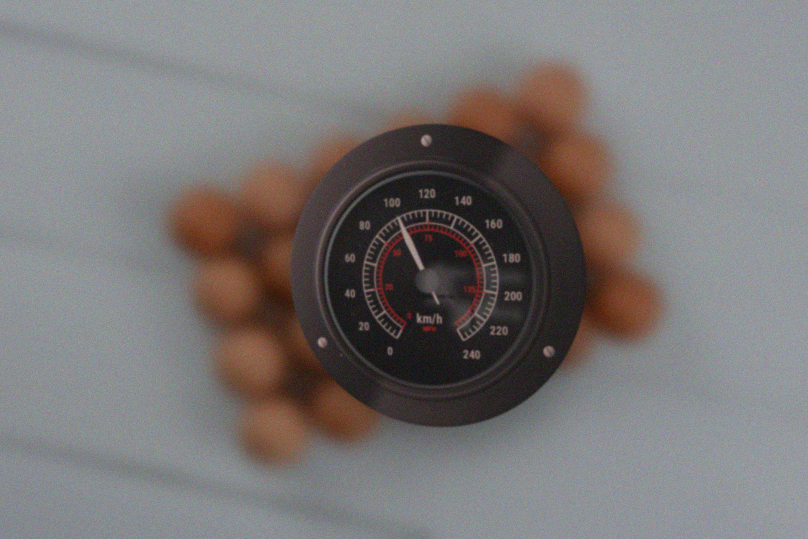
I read 100 km/h
